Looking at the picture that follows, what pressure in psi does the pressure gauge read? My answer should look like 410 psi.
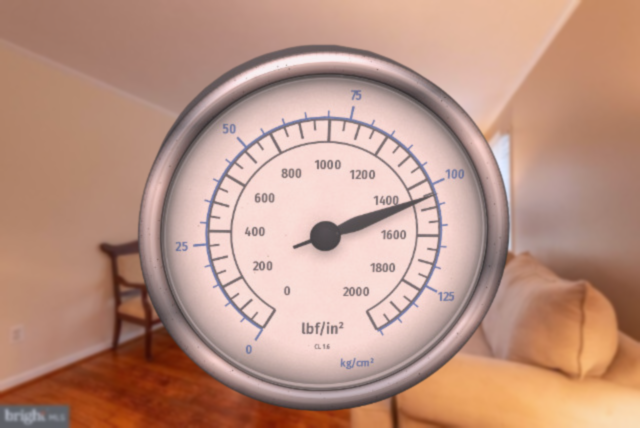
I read 1450 psi
